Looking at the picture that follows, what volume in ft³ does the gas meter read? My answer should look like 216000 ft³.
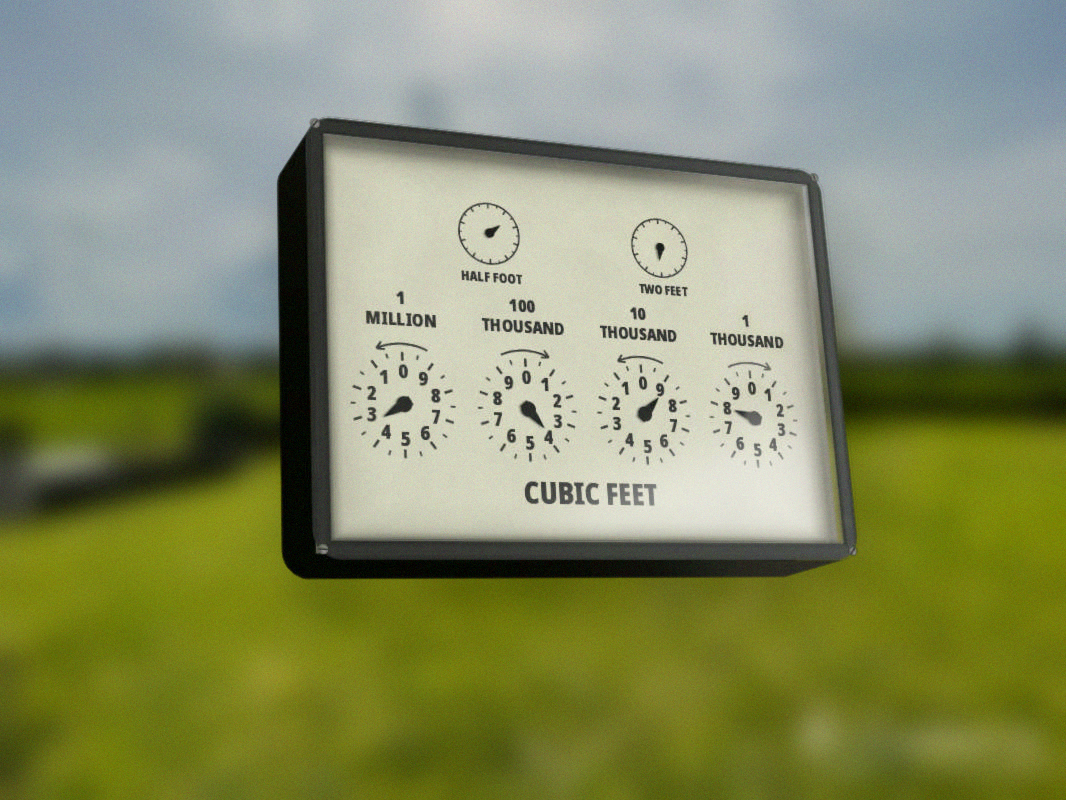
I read 338800 ft³
